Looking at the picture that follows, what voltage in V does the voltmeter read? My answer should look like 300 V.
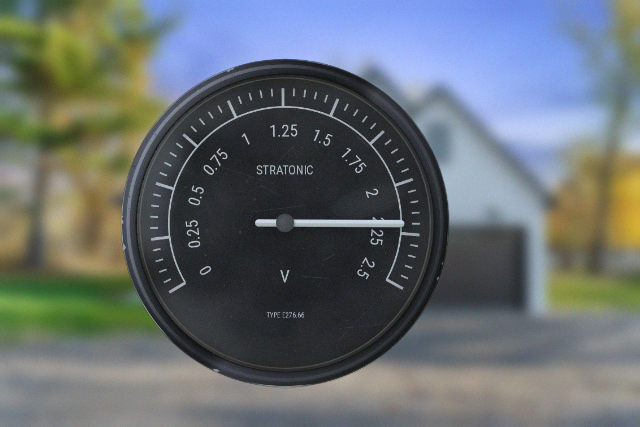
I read 2.2 V
